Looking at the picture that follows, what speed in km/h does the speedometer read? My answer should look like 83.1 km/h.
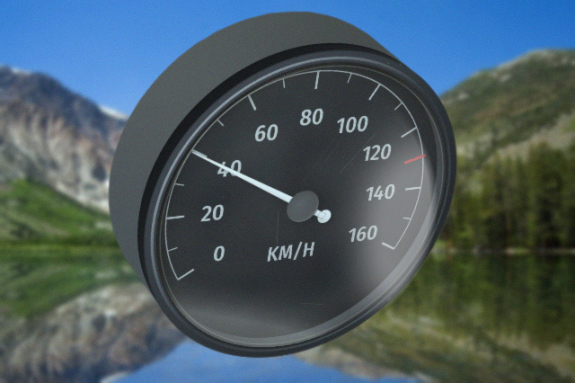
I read 40 km/h
